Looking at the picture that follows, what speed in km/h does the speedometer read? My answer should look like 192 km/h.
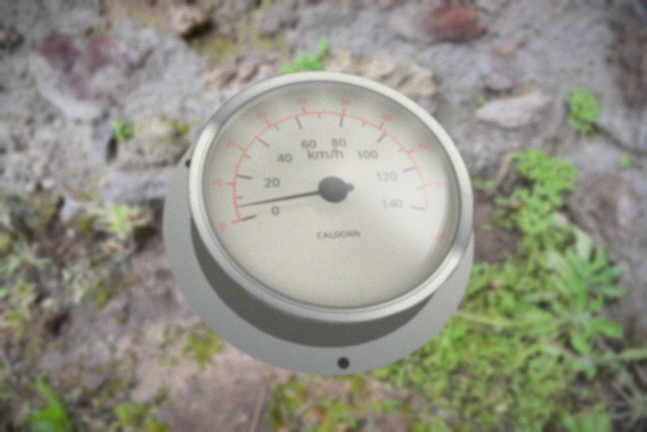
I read 5 km/h
